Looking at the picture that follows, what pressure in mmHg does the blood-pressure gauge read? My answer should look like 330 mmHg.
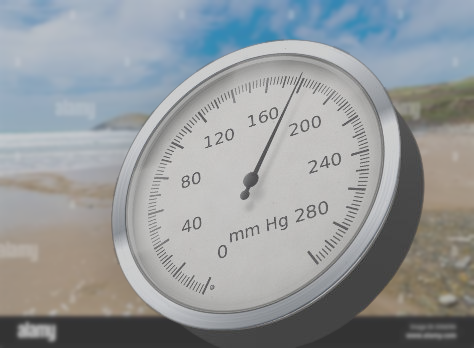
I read 180 mmHg
